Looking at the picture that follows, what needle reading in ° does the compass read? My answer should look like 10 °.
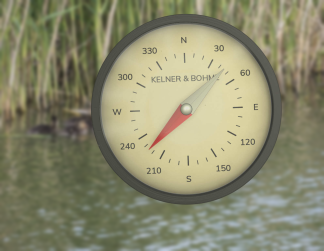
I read 225 °
